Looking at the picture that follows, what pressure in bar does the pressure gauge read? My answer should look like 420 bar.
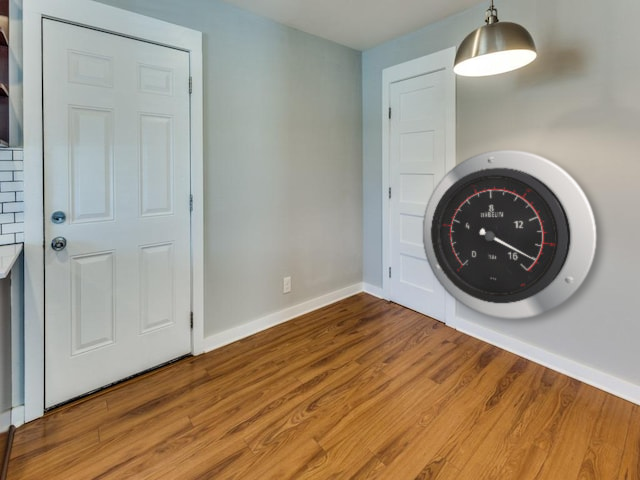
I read 15 bar
